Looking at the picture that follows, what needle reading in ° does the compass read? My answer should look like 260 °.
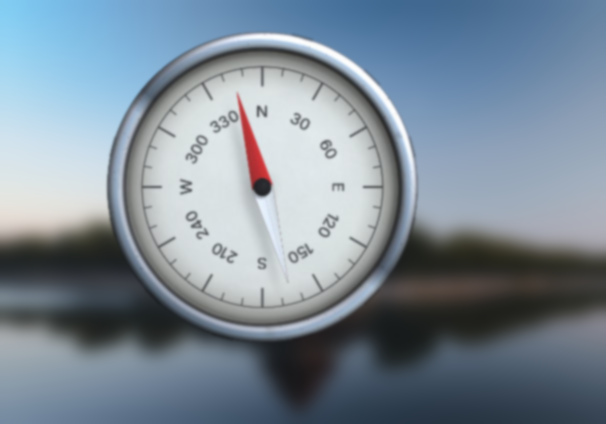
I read 345 °
